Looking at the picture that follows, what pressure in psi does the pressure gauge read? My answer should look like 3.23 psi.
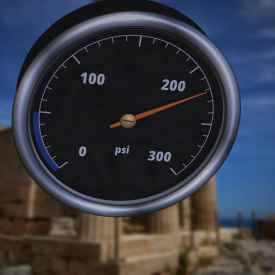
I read 220 psi
